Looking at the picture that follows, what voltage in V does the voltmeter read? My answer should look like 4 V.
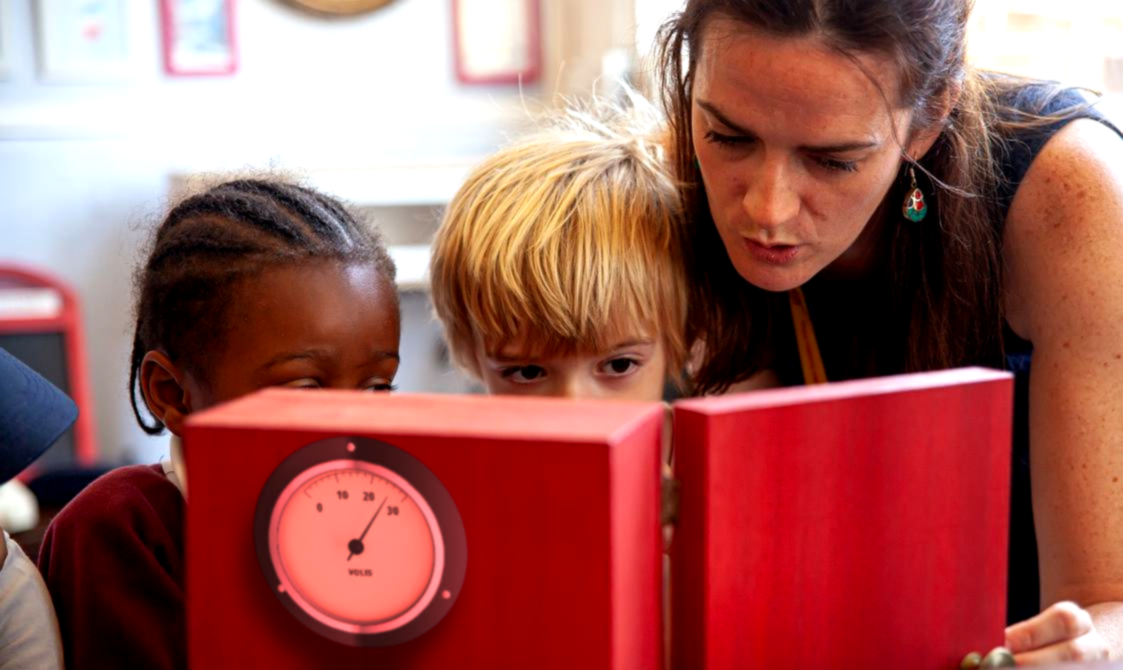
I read 26 V
